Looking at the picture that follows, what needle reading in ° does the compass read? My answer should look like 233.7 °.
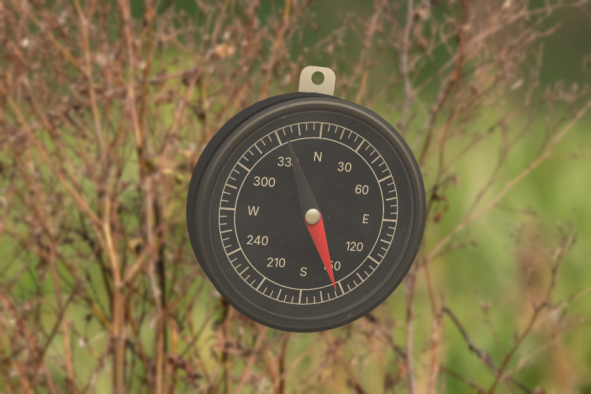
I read 155 °
